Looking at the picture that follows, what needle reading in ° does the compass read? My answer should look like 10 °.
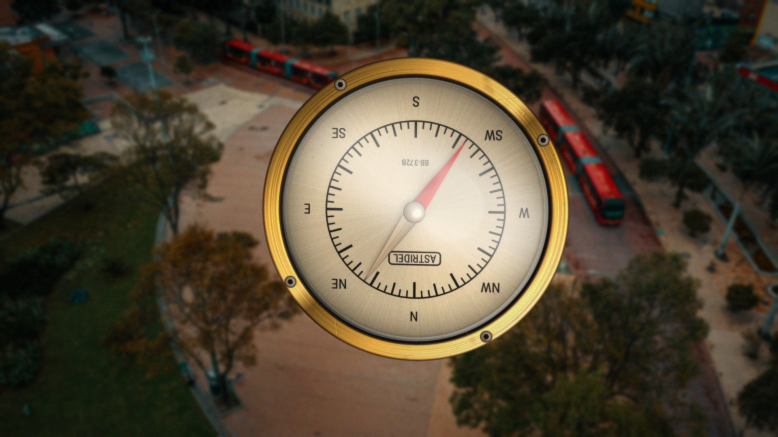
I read 215 °
